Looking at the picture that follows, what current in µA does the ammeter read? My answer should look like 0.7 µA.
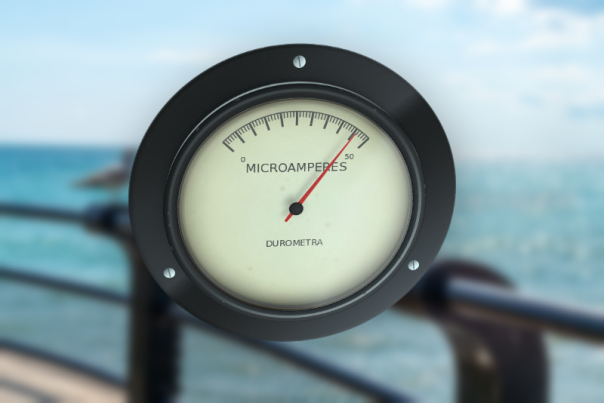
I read 45 µA
